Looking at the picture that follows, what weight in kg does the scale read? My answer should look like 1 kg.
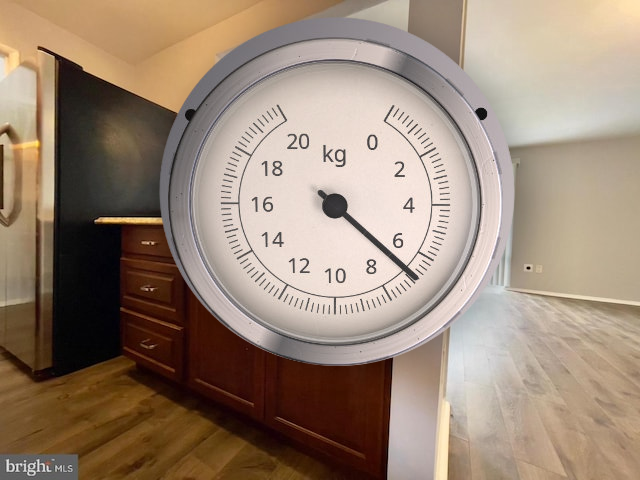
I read 6.8 kg
